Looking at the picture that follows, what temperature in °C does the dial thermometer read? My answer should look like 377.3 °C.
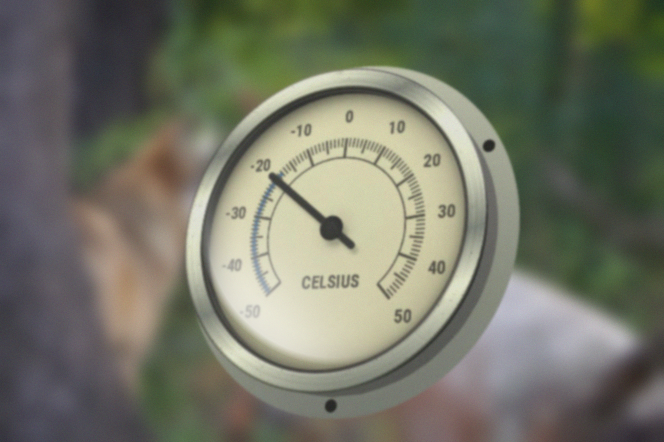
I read -20 °C
